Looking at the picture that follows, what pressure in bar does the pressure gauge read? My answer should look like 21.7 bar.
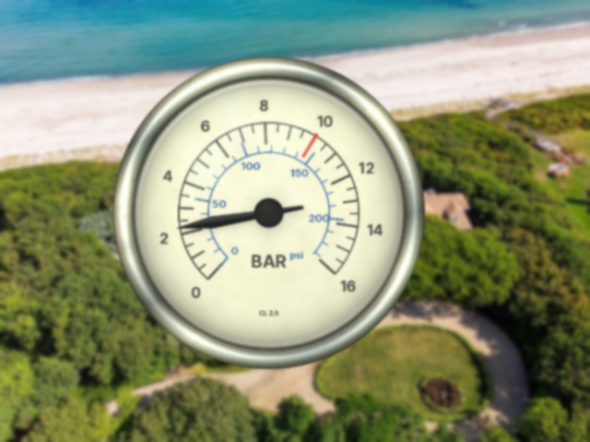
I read 2.25 bar
